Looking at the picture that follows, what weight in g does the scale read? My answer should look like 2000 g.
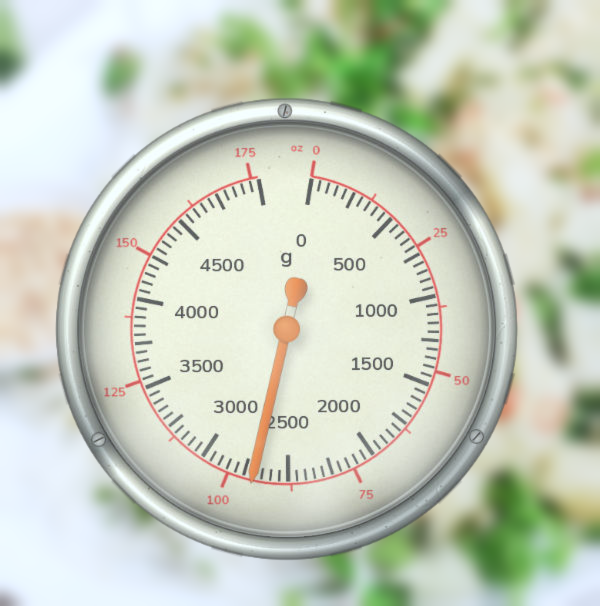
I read 2700 g
